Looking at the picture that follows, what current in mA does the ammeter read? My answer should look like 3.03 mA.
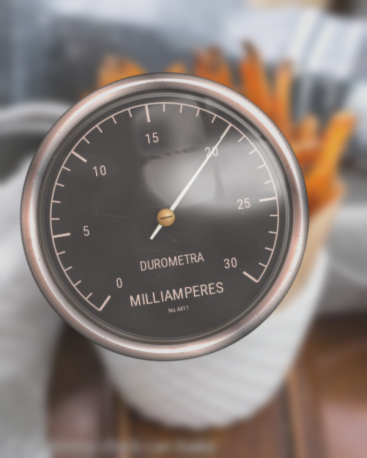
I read 20 mA
